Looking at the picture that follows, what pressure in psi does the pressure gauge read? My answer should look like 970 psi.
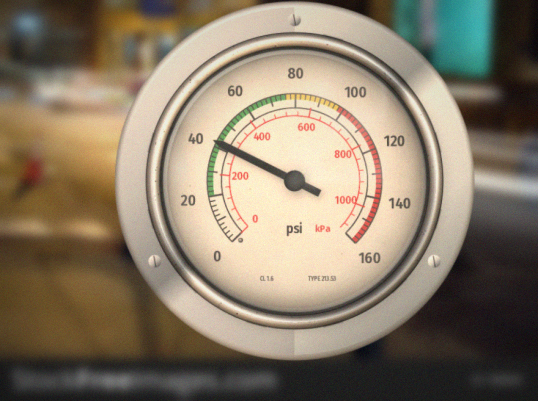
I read 42 psi
